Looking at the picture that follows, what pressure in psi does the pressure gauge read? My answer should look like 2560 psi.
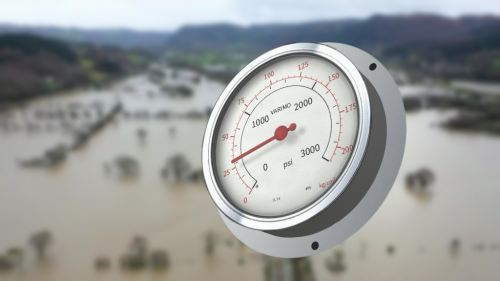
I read 400 psi
